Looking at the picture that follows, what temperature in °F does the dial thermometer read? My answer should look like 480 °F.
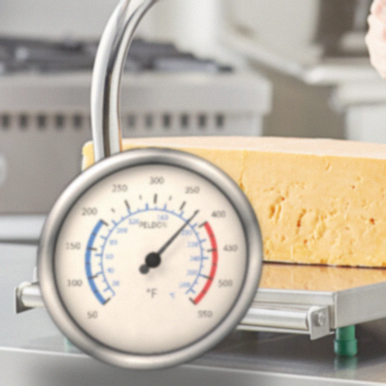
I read 375 °F
